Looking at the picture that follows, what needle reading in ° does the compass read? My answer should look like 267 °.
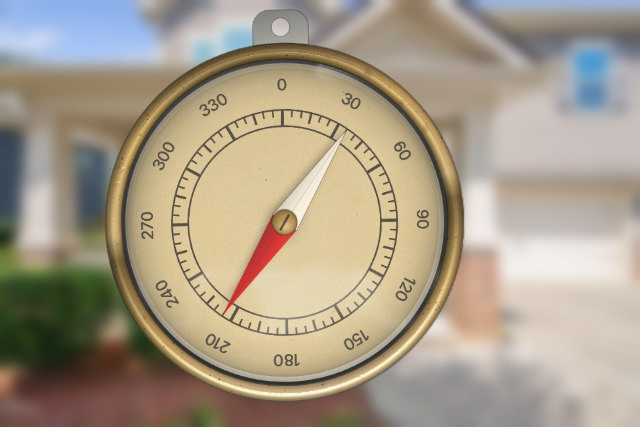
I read 215 °
